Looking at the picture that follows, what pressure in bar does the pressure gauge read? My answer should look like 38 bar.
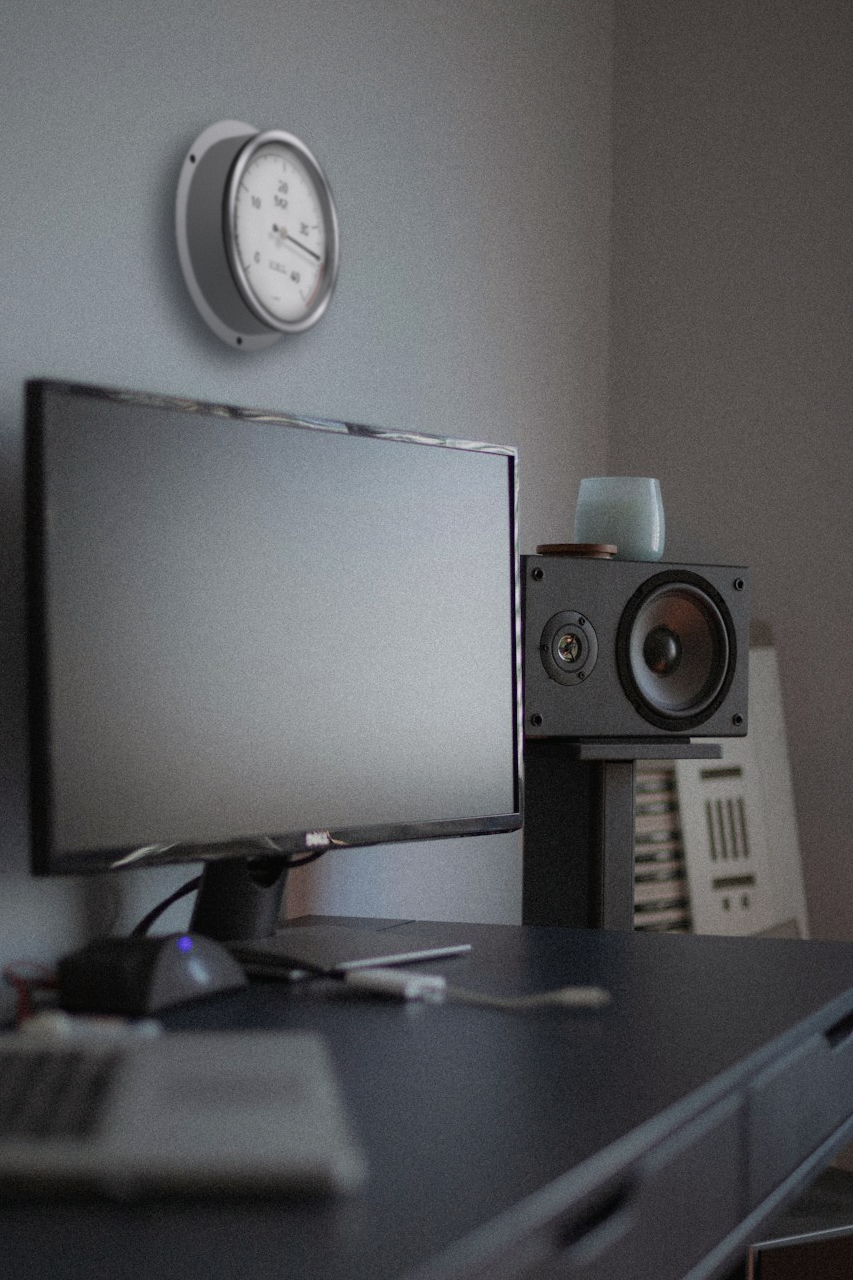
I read 34 bar
